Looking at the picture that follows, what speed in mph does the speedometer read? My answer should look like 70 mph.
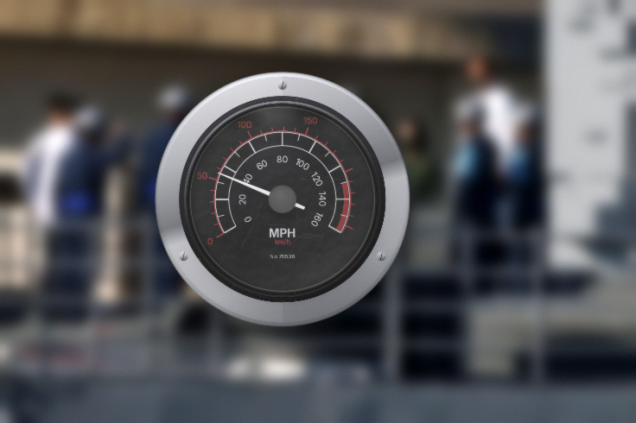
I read 35 mph
